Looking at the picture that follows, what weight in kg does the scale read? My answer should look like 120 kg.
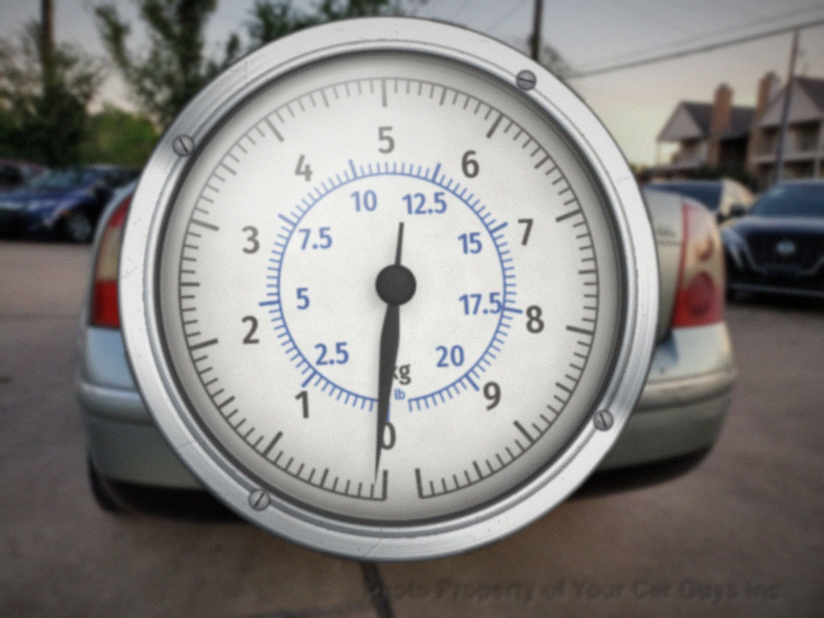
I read 0.1 kg
